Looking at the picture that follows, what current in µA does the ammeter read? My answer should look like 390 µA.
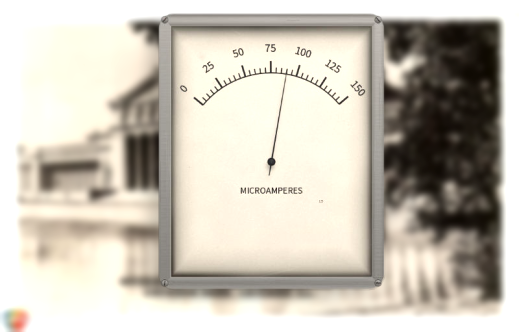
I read 90 µA
